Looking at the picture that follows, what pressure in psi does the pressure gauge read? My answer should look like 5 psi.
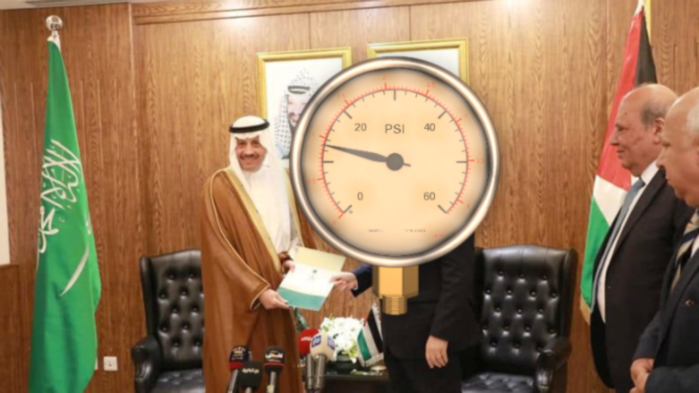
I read 13 psi
